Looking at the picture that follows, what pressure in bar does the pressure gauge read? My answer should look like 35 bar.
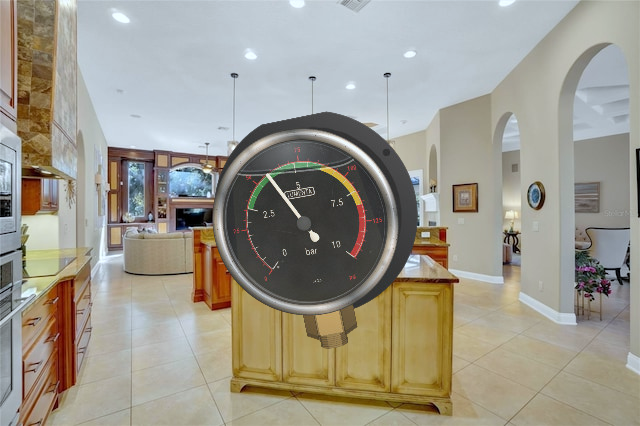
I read 4 bar
